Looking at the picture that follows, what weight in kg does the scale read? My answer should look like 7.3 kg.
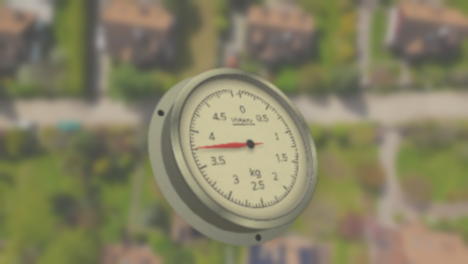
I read 3.75 kg
